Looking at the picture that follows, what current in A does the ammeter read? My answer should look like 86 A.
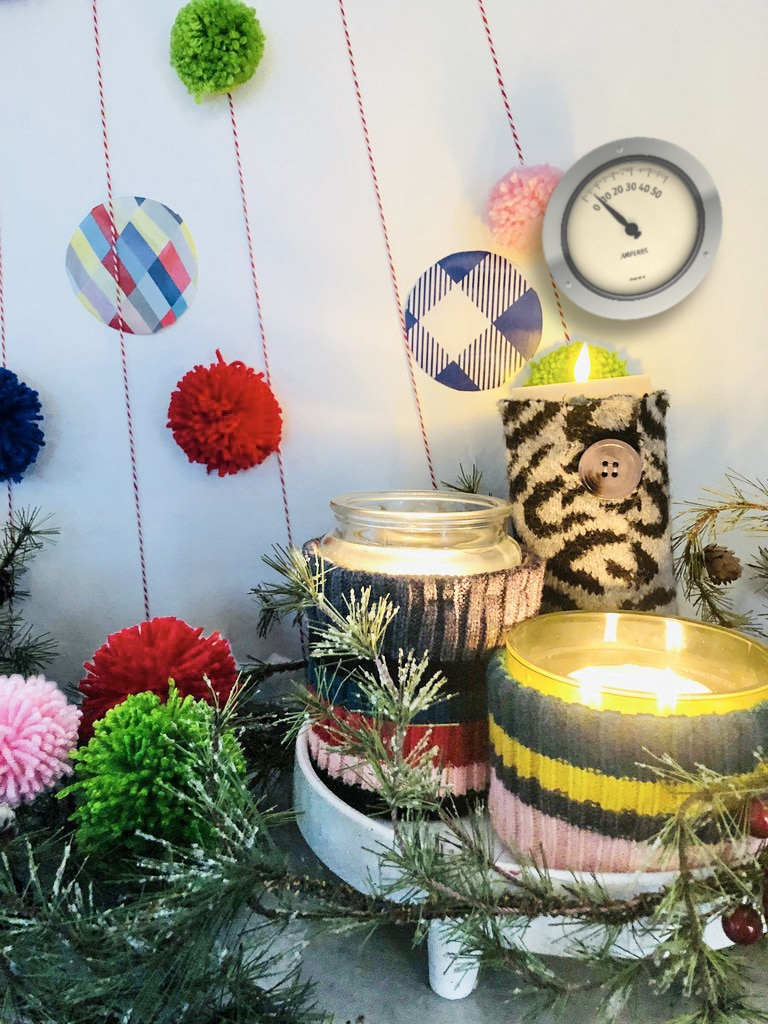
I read 5 A
